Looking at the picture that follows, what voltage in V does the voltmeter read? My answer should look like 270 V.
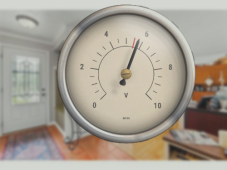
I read 5.75 V
